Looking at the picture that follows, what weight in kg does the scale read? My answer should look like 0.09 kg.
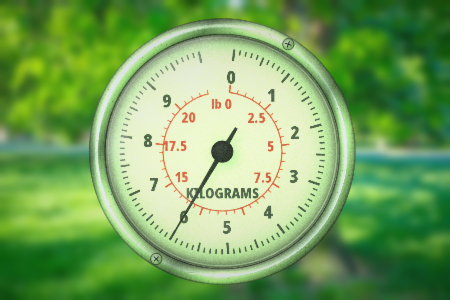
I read 6 kg
